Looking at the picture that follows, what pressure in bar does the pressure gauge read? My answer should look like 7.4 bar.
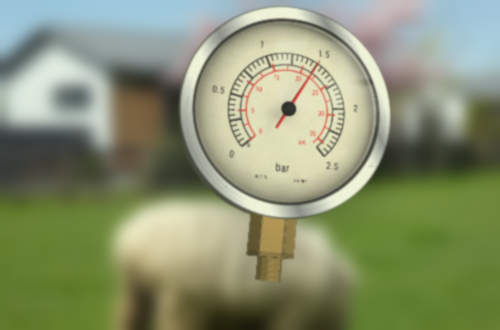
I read 1.5 bar
